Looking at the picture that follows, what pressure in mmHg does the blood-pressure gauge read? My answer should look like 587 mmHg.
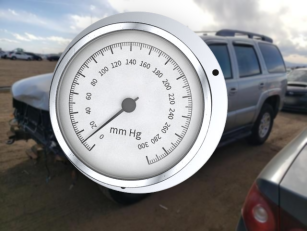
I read 10 mmHg
